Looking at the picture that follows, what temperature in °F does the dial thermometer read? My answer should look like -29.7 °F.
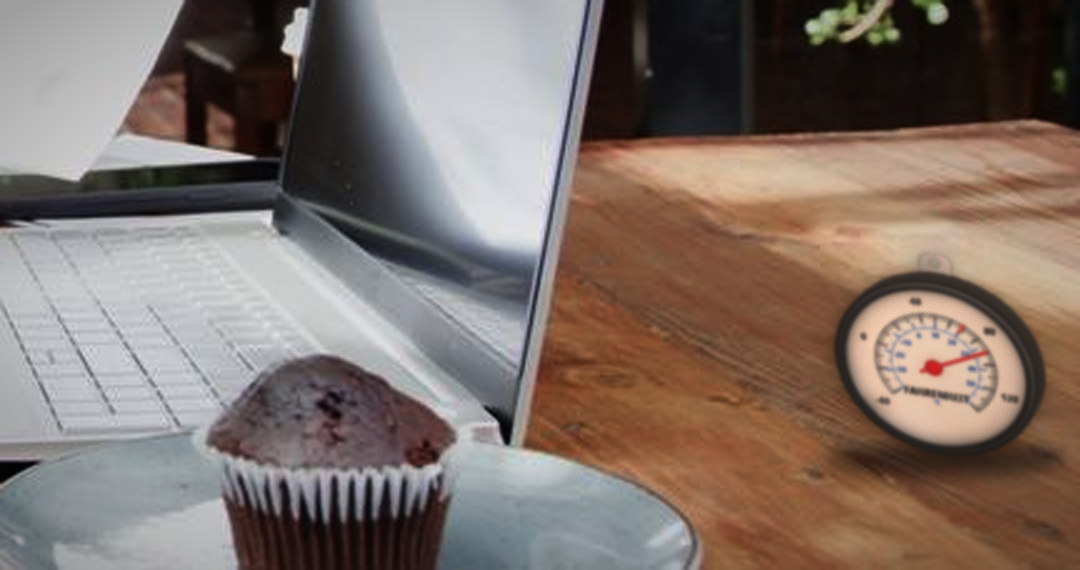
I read 90 °F
